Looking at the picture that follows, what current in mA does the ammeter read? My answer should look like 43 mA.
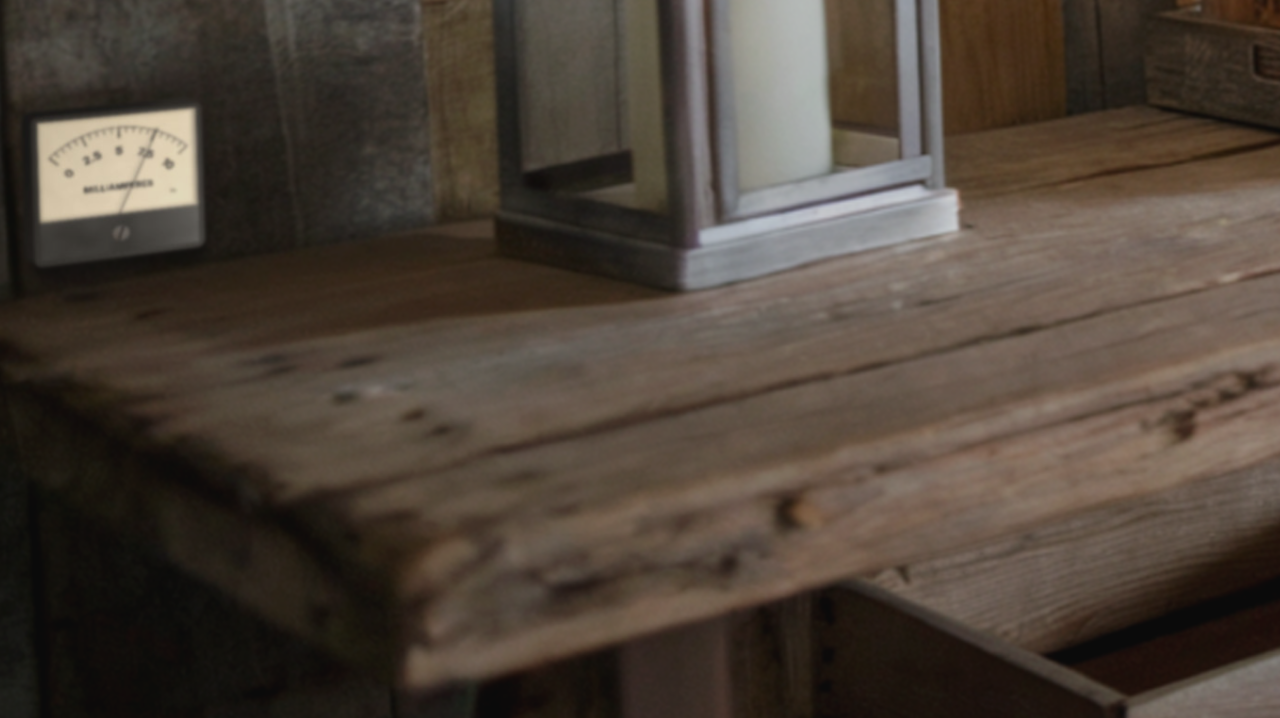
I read 7.5 mA
